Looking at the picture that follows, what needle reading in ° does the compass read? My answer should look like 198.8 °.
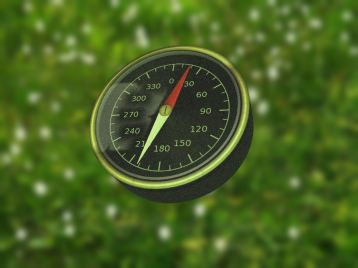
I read 20 °
